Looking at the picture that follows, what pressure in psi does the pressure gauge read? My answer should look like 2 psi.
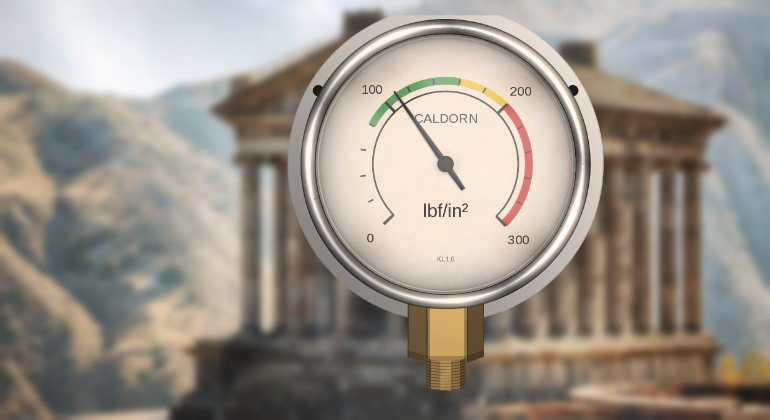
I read 110 psi
